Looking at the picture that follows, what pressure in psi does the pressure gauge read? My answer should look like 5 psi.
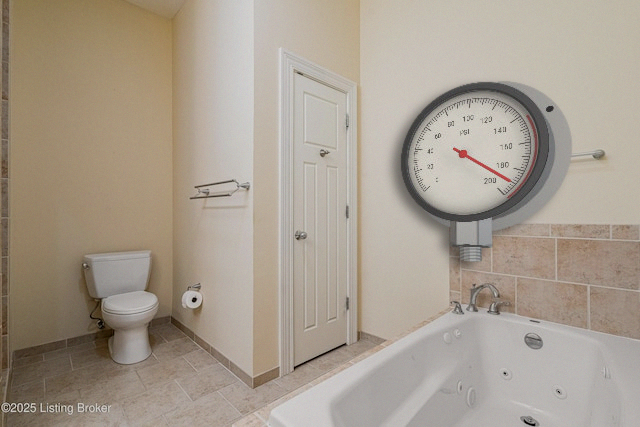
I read 190 psi
